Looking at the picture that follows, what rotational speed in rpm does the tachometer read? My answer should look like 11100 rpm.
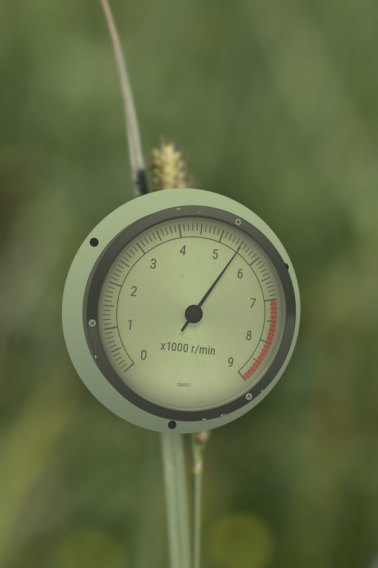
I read 5500 rpm
